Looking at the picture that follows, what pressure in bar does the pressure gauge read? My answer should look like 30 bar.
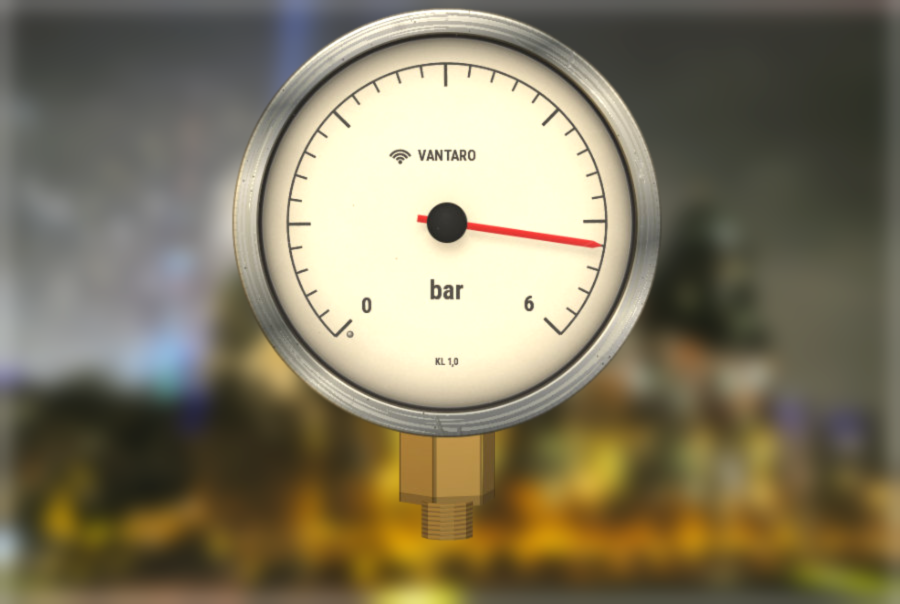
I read 5.2 bar
